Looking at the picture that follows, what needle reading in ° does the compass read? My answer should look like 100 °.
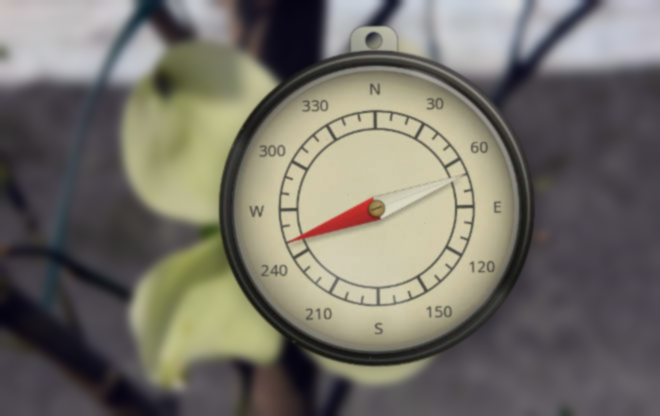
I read 250 °
